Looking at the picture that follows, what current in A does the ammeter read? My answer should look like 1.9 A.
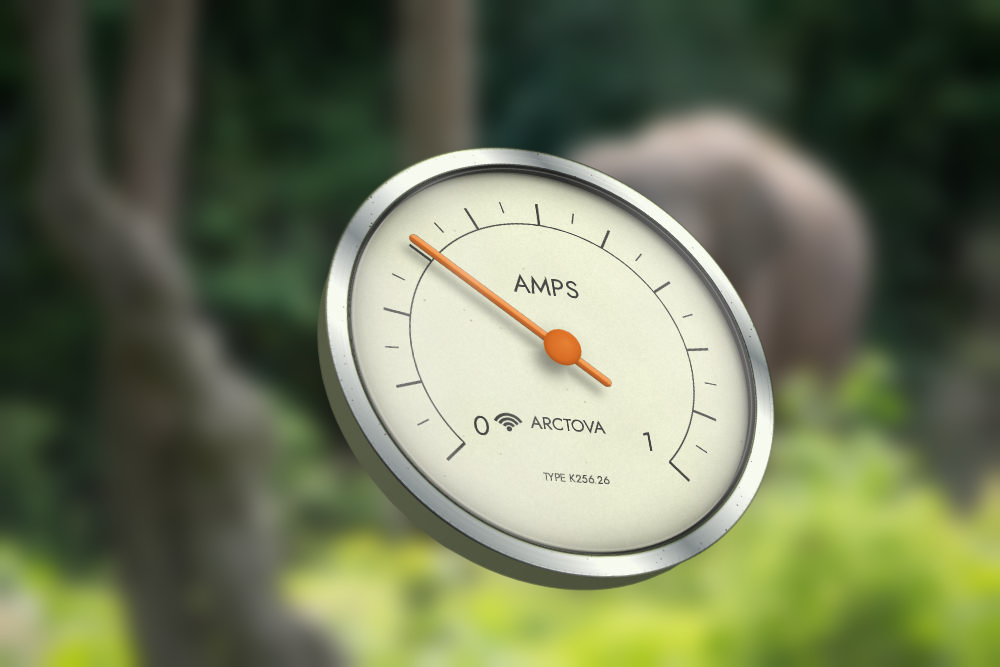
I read 0.3 A
